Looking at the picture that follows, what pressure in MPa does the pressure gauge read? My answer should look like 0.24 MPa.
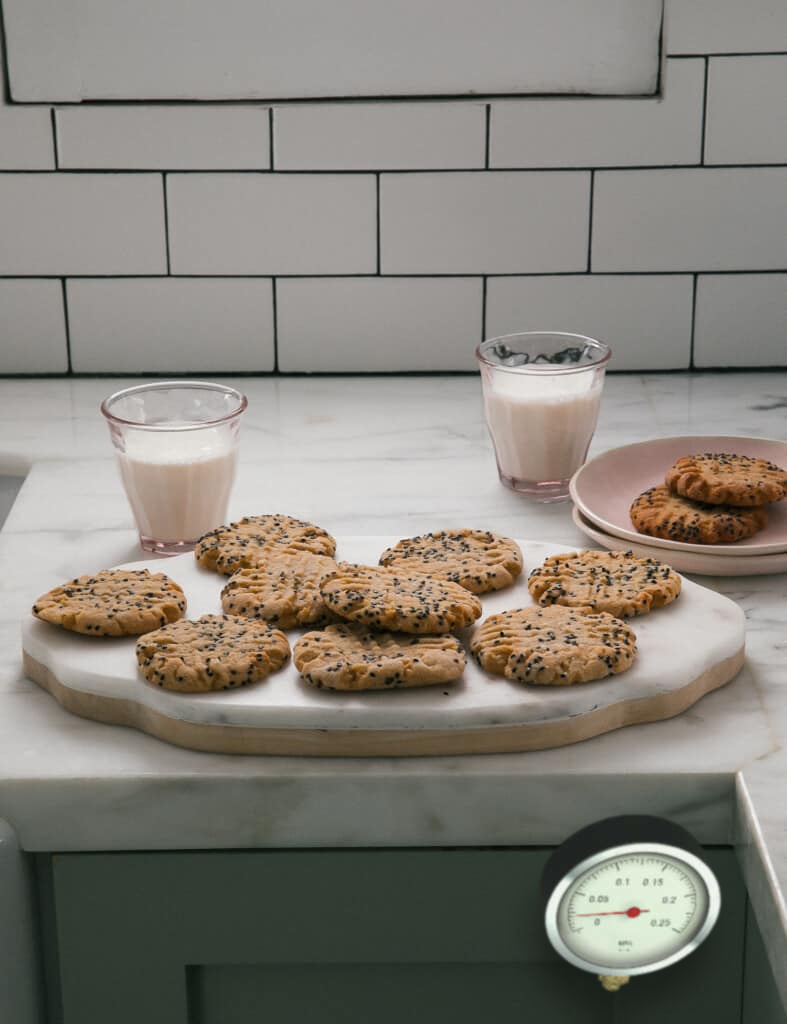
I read 0.025 MPa
